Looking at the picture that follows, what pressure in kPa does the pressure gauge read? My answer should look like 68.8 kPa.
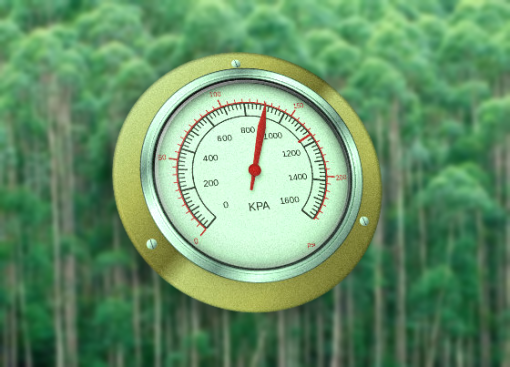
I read 900 kPa
